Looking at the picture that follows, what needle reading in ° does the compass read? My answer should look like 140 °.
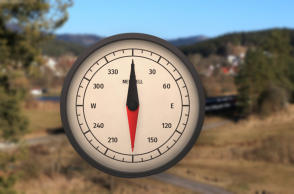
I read 180 °
